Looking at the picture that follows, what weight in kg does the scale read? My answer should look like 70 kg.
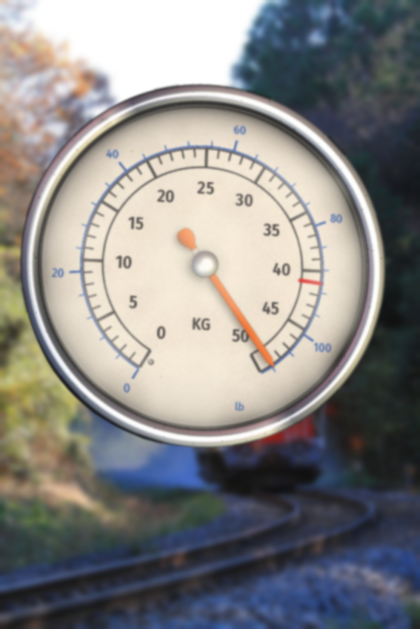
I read 49 kg
